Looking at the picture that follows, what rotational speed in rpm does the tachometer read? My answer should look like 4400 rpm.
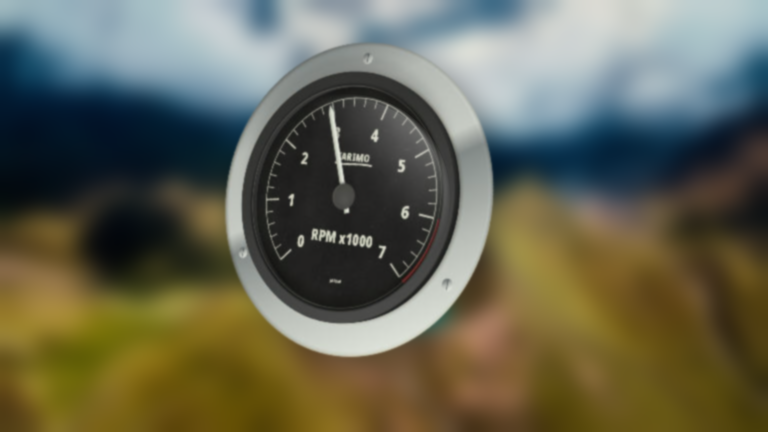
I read 3000 rpm
